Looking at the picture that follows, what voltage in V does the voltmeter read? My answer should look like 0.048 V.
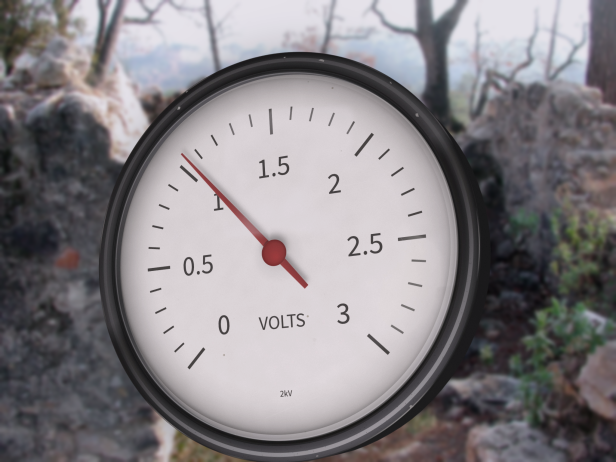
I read 1.05 V
